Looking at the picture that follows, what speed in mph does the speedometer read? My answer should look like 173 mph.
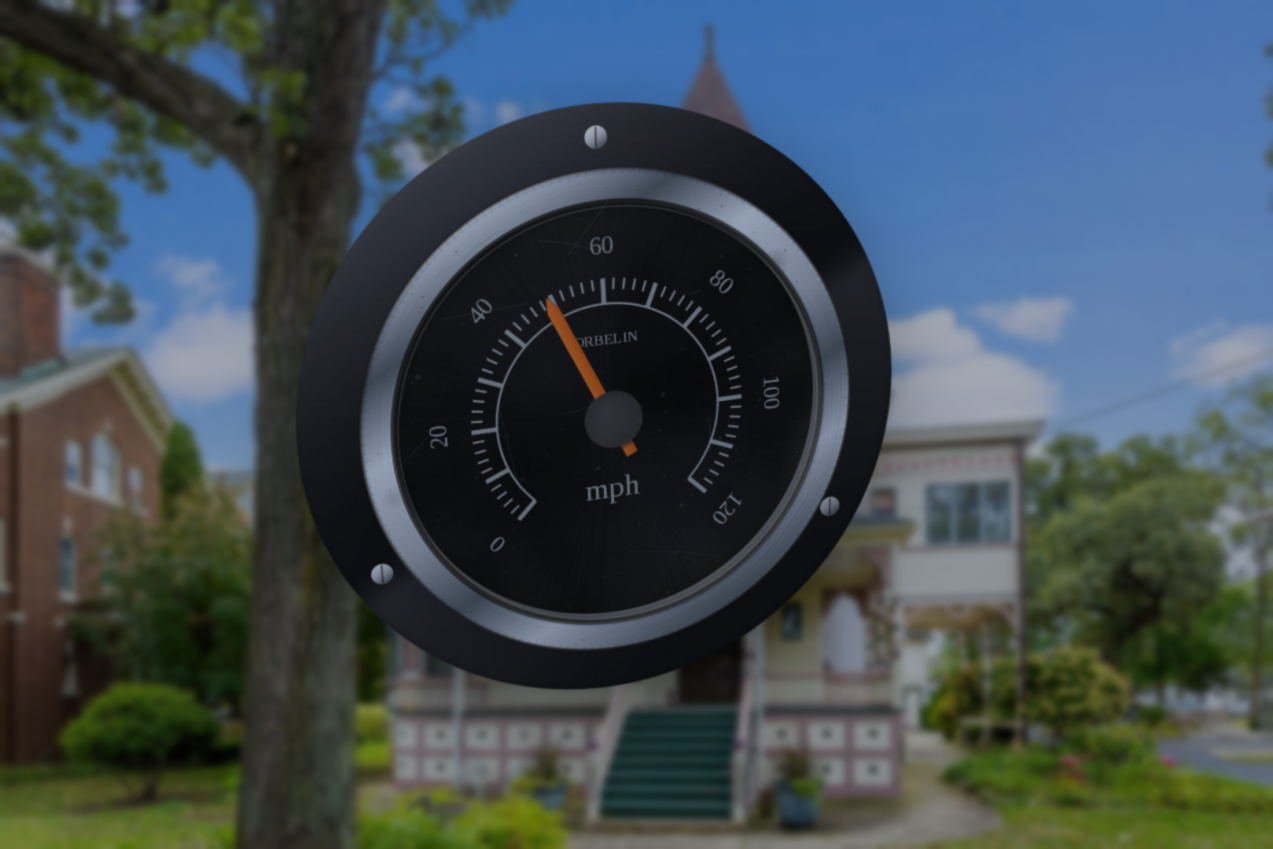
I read 49 mph
